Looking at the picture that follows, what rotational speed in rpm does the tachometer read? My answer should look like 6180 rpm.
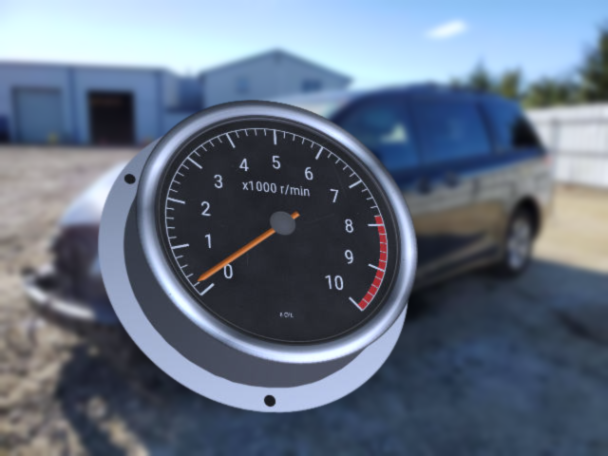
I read 200 rpm
